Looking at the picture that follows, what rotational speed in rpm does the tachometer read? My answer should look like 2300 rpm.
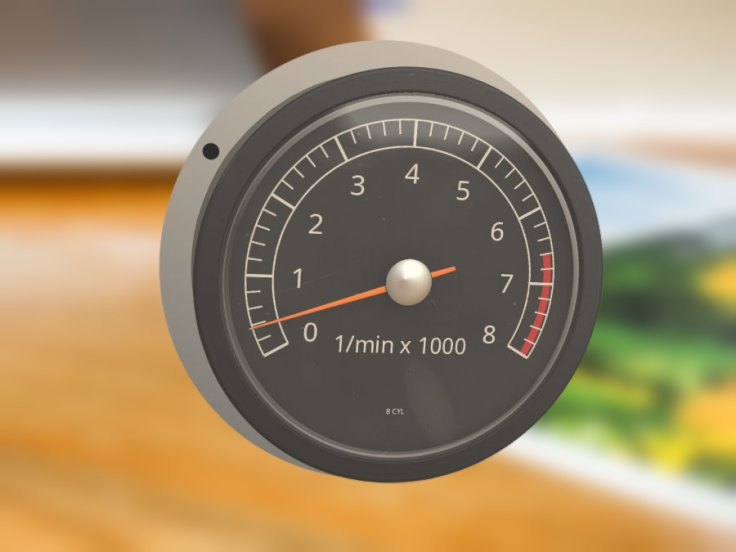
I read 400 rpm
